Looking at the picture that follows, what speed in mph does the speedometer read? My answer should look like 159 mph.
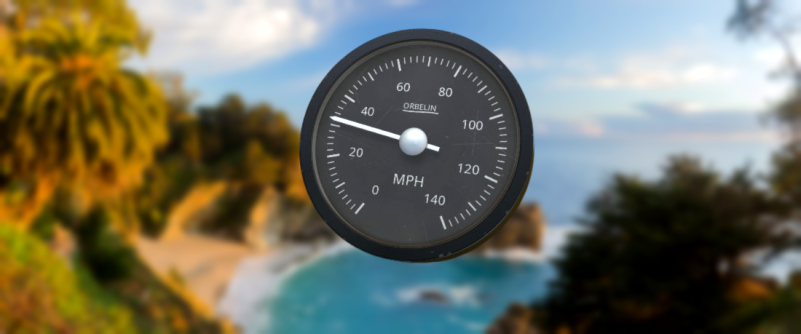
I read 32 mph
